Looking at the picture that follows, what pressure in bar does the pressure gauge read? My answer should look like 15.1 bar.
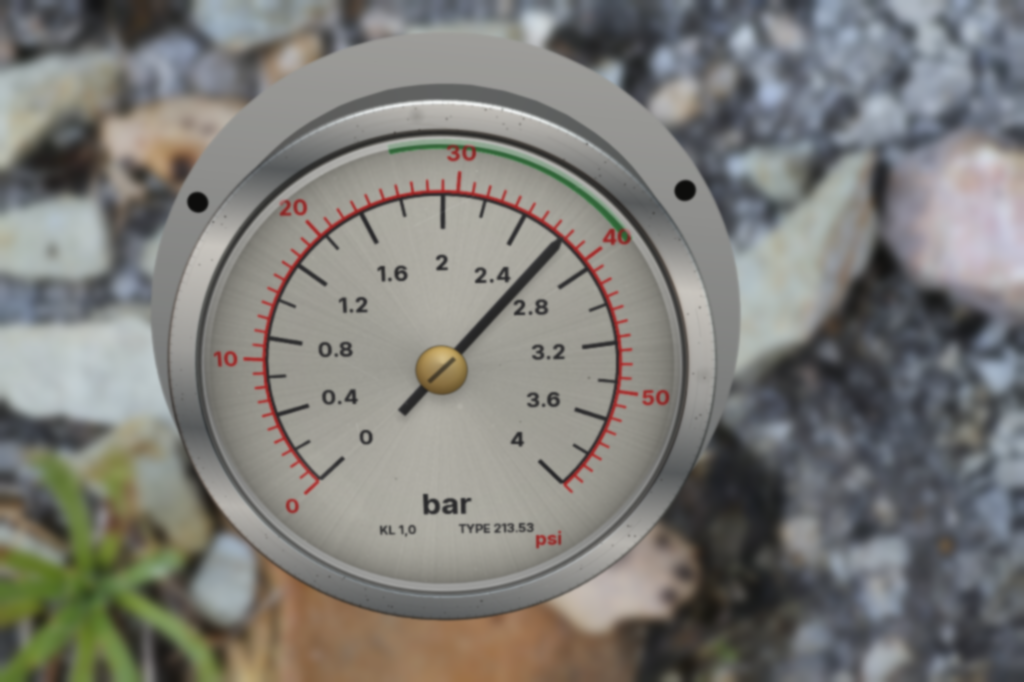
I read 2.6 bar
